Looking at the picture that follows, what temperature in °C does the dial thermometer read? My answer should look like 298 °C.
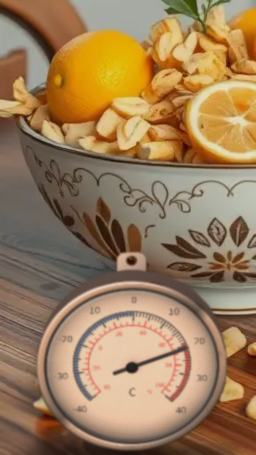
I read 20 °C
